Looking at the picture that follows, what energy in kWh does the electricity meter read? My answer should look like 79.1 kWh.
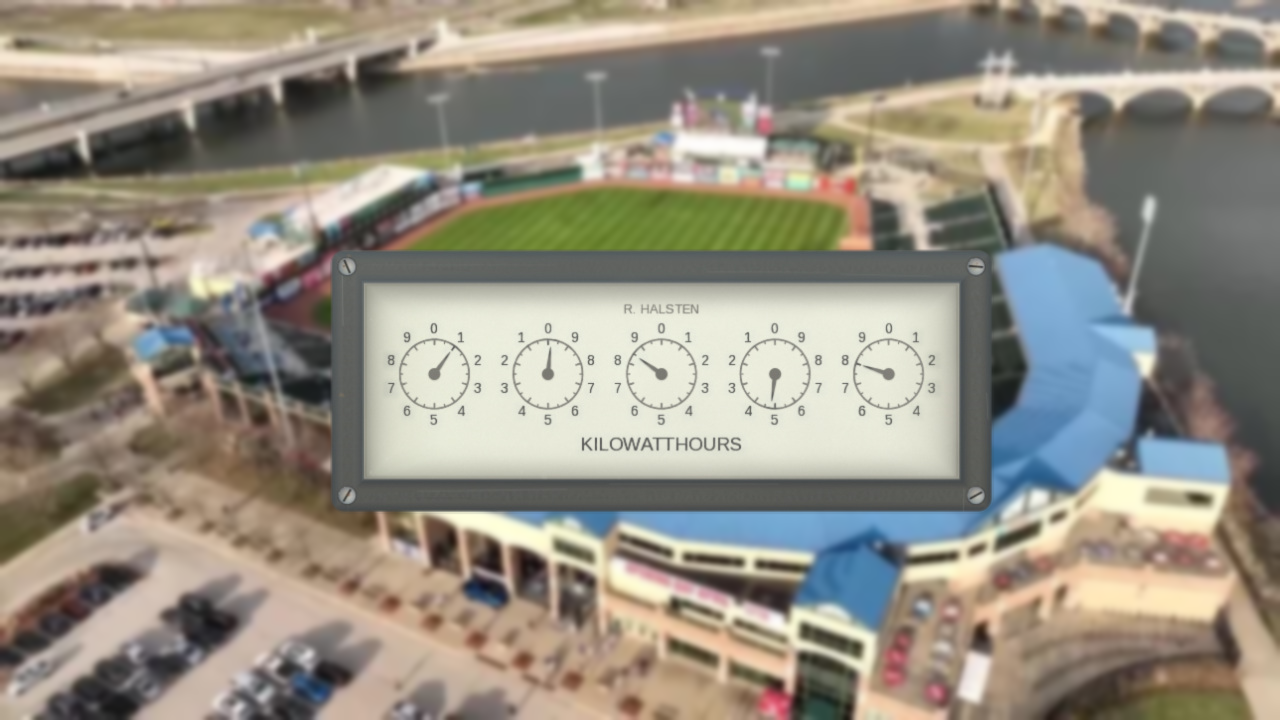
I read 9848 kWh
